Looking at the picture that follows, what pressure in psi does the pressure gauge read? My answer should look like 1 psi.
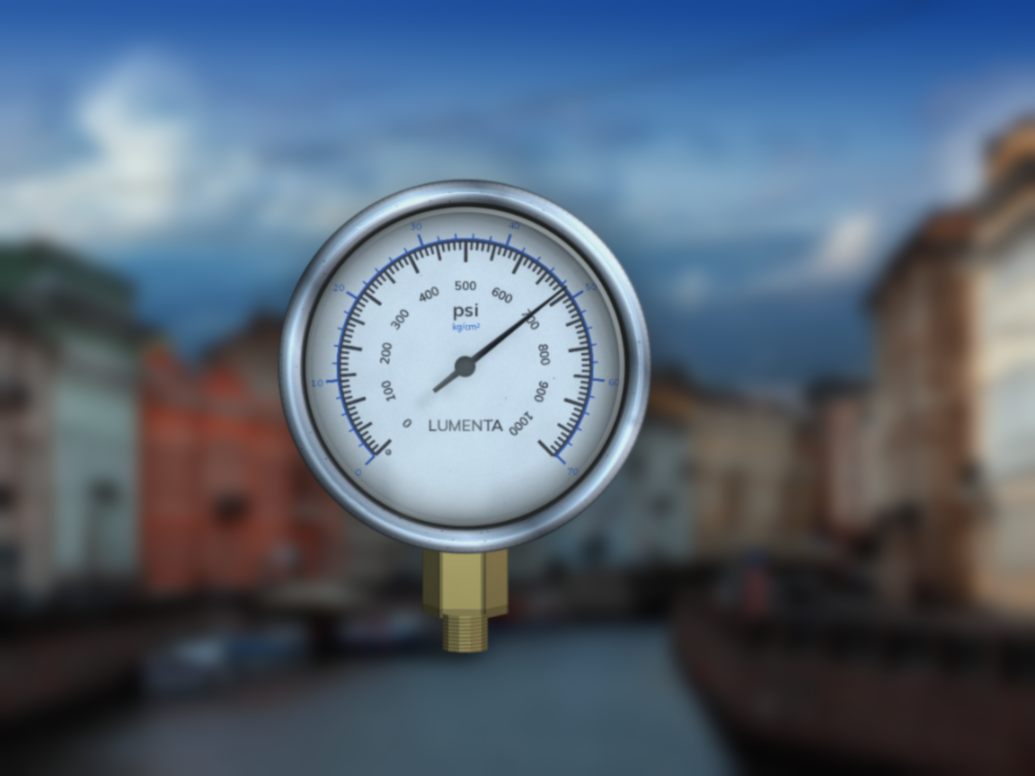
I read 690 psi
